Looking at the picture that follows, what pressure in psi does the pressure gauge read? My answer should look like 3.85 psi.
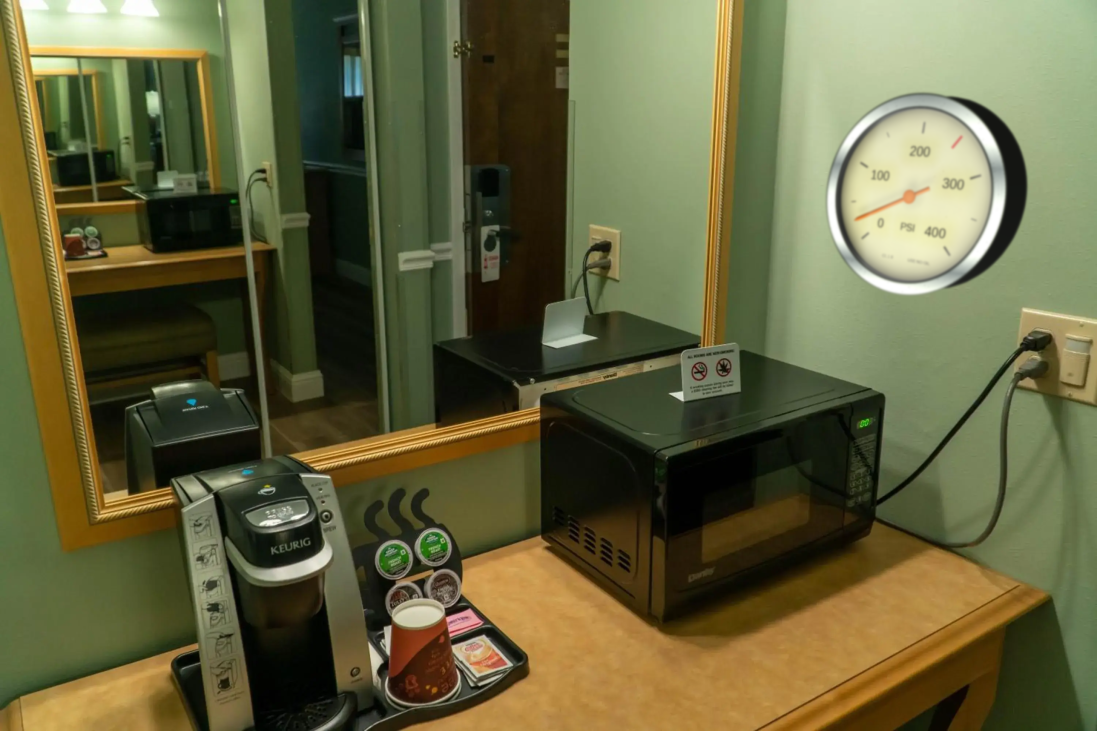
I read 25 psi
